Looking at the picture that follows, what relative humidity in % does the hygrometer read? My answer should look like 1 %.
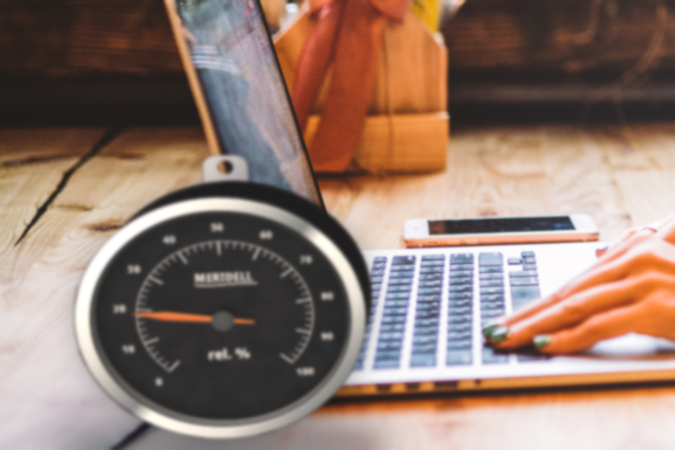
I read 20 %
